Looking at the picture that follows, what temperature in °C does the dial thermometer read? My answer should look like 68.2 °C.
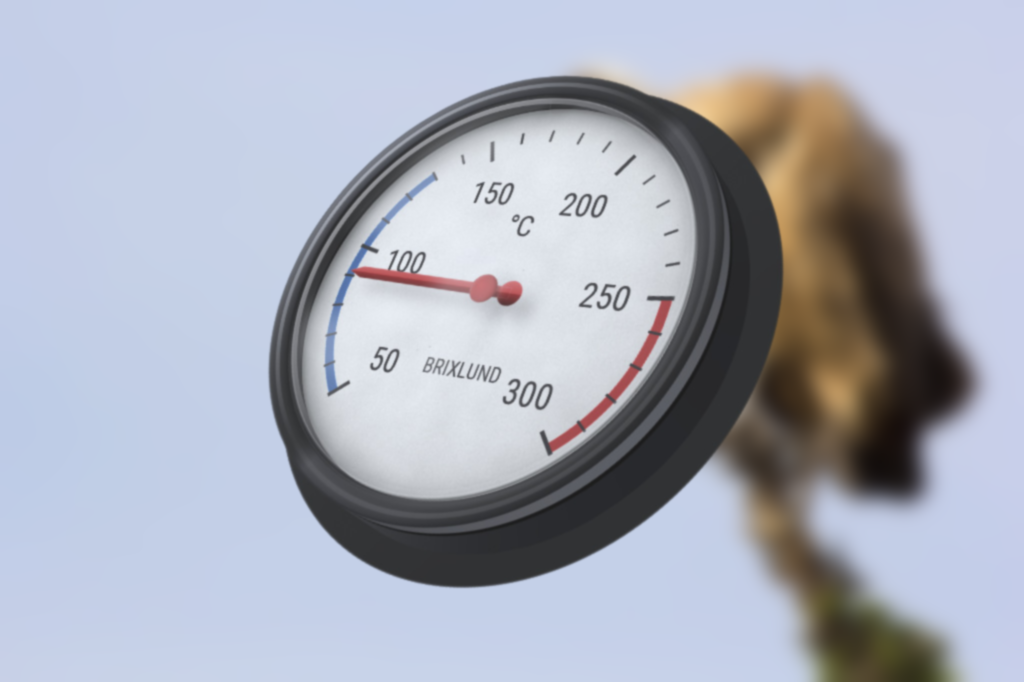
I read 90 °C
